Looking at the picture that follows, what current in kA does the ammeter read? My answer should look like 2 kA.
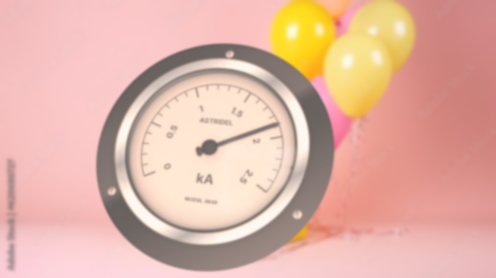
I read 1.9 kA
